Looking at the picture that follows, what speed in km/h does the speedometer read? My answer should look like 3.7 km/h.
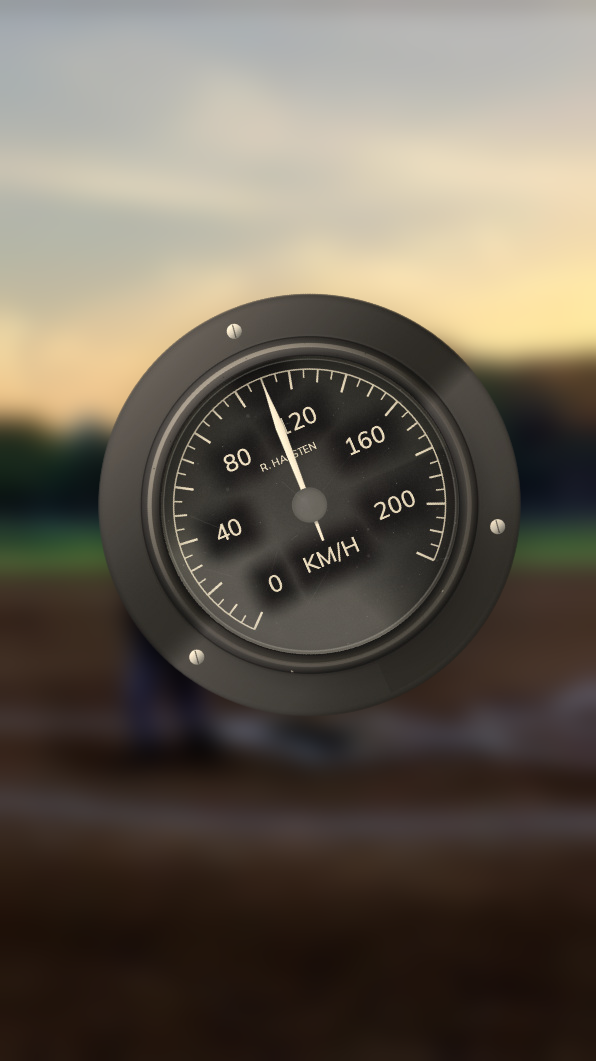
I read 110 km/h
